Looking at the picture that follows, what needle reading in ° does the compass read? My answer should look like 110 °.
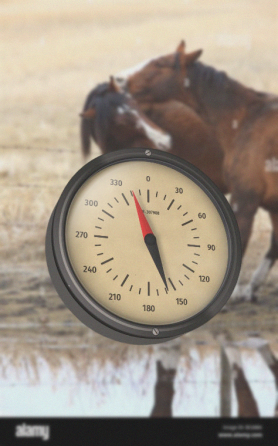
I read 340 °
